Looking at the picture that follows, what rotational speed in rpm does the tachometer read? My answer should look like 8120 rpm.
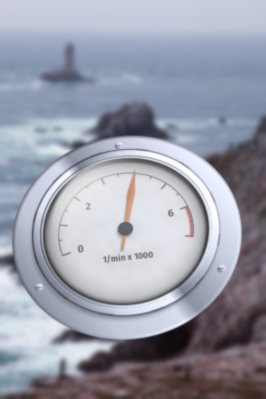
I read 4000 rpm
